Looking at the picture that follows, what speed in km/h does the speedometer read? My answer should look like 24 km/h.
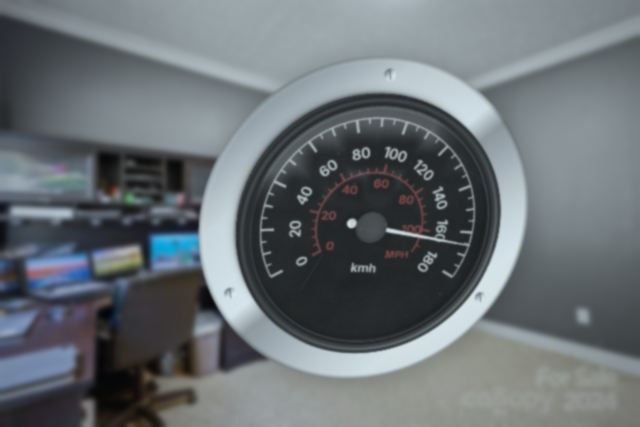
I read 165 km/h
